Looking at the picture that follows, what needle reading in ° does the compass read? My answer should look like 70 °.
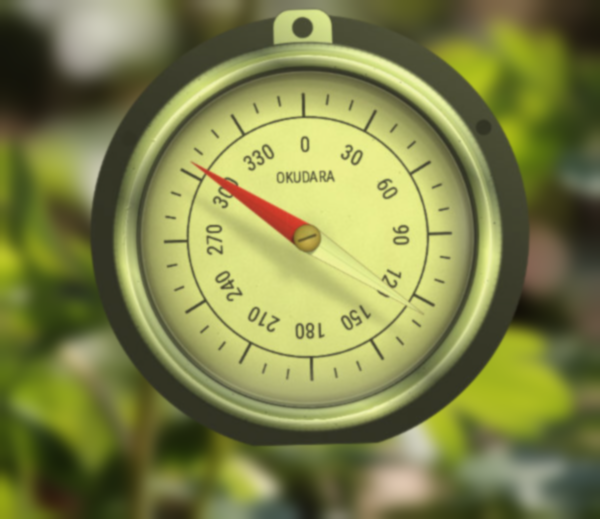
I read 305 °
